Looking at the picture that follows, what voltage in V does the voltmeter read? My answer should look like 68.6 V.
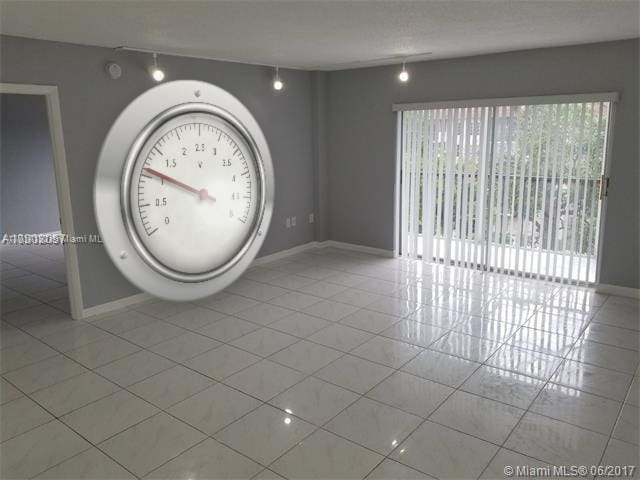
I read 1.1 V
